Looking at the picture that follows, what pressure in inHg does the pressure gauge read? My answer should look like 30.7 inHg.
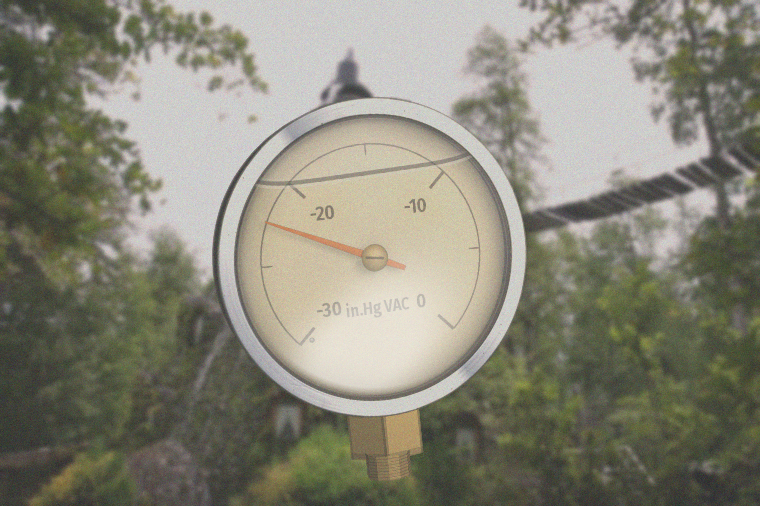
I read -22.5 inHg
